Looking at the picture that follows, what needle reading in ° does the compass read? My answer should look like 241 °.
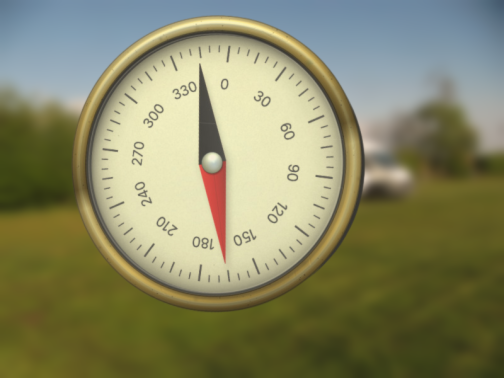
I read 165 °
